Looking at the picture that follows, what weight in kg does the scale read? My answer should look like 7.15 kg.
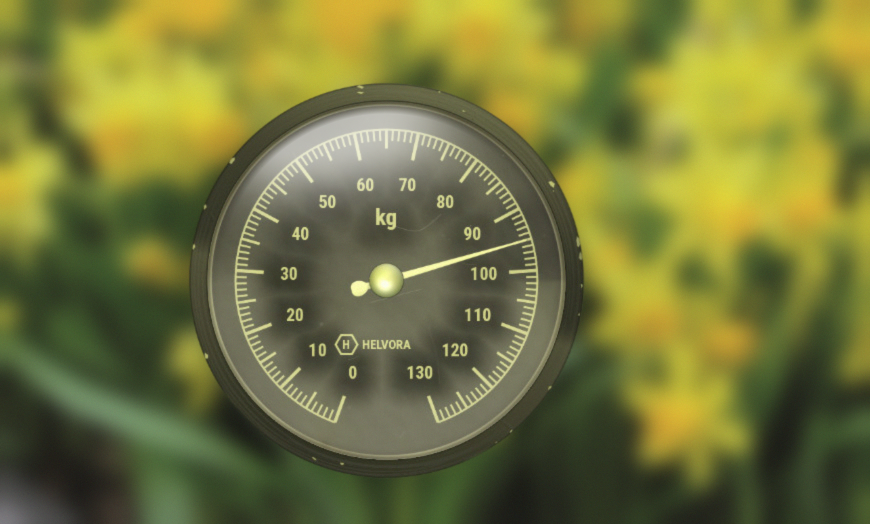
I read 95 kg
